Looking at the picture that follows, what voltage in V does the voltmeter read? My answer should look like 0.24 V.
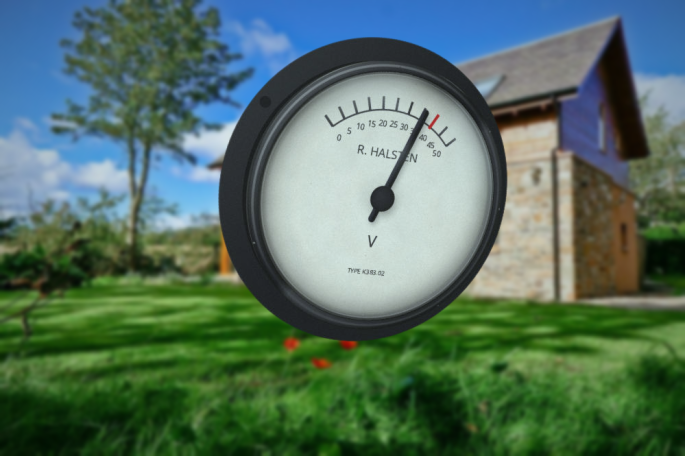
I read 35 V
